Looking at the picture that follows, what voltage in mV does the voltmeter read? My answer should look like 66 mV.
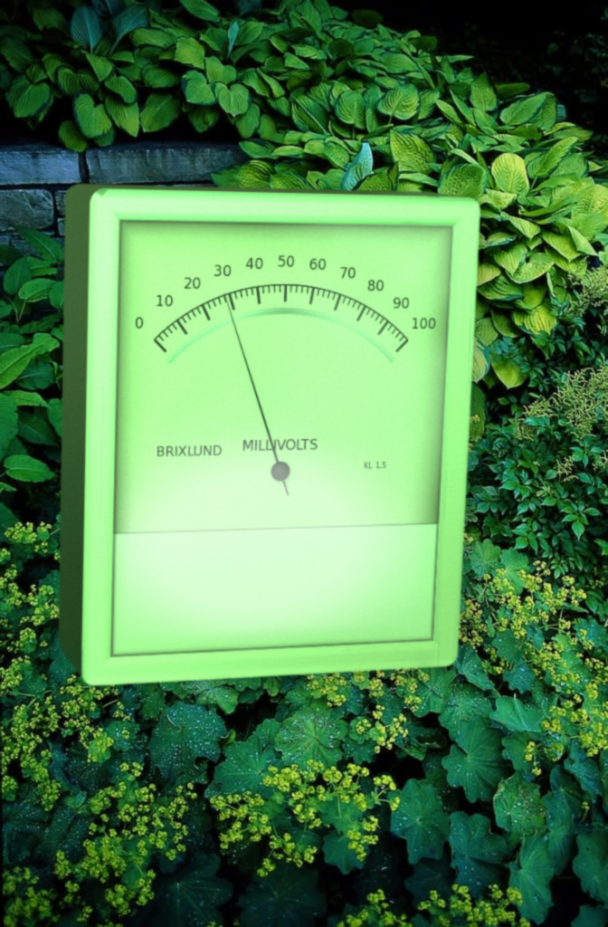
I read 28 mV
